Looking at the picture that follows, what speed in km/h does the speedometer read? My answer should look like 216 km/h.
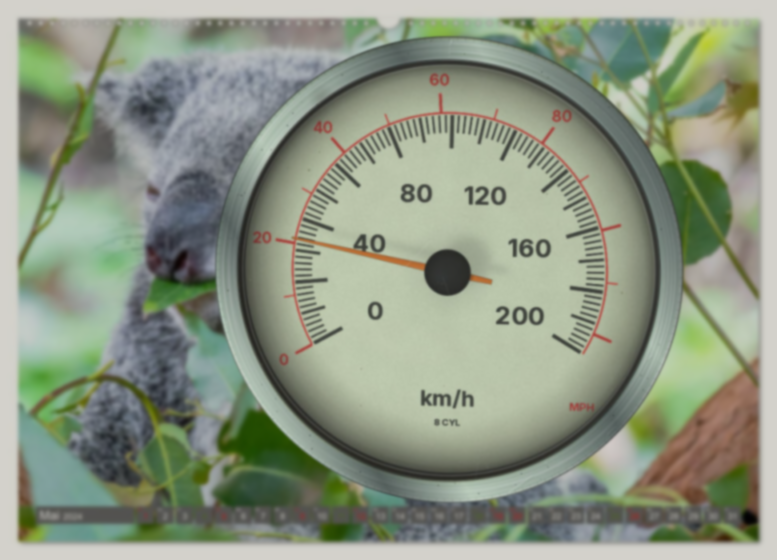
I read 34 km/h
